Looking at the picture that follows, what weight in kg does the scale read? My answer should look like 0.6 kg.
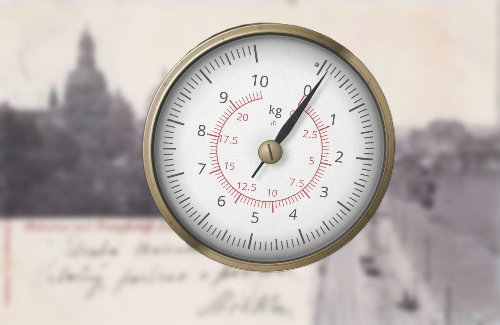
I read 0.1 kg
